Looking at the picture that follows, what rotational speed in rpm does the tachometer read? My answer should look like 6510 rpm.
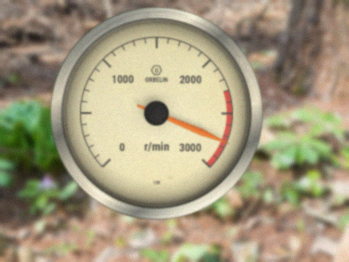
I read 2750 rpm
